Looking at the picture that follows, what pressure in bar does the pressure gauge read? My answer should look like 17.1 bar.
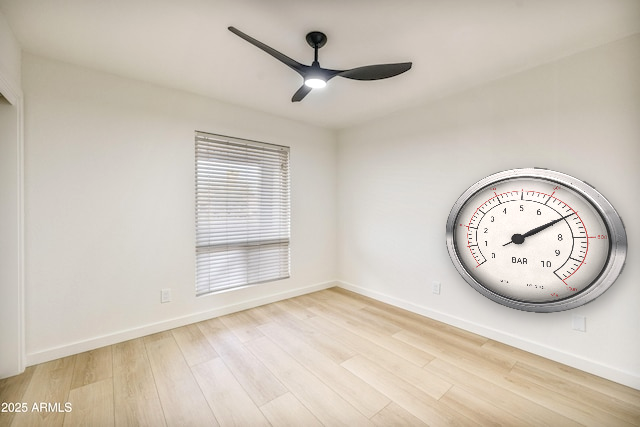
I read 7 bar
